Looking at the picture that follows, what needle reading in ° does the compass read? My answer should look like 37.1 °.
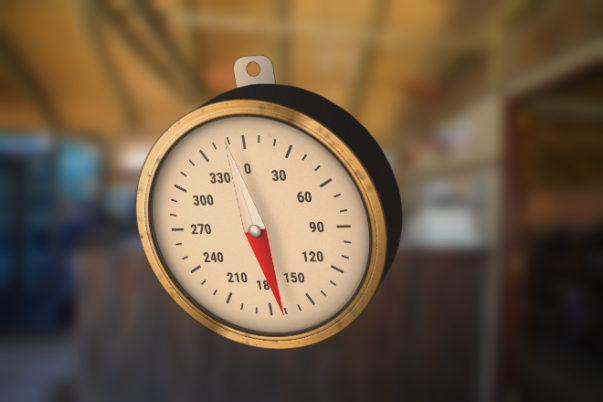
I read 170 °
